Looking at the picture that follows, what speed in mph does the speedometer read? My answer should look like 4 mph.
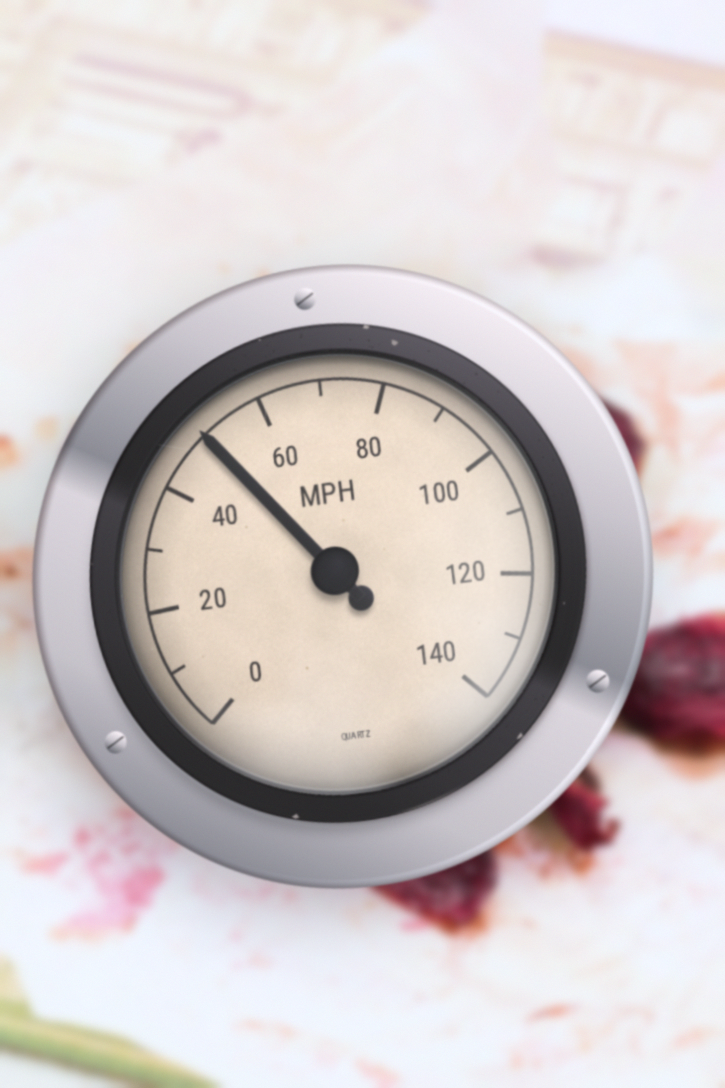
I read 50 mph
